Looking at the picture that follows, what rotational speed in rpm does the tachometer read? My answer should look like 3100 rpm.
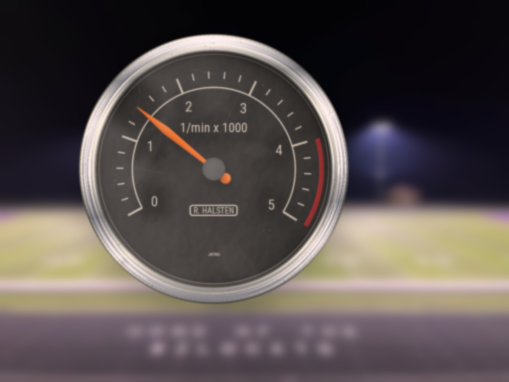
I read 1400 rpm
